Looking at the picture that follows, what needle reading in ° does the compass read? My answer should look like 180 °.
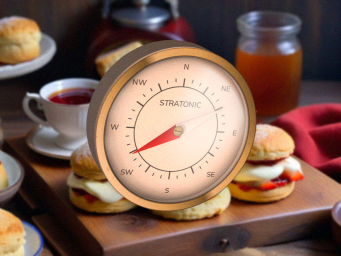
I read 240 °
